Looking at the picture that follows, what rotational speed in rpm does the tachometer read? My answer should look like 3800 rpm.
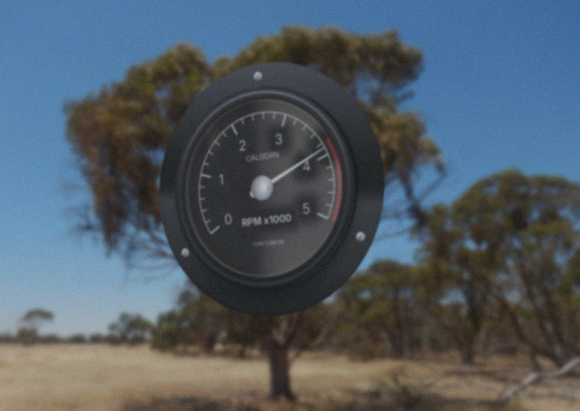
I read 3900 rpm
